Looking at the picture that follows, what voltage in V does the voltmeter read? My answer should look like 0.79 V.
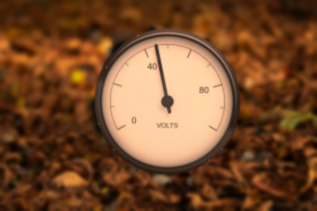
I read 45 V
